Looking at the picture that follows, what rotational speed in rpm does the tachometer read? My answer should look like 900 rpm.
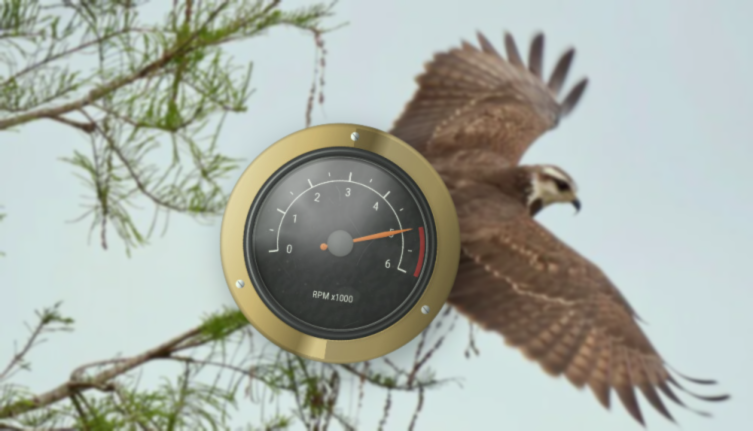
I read 5000 rpm
